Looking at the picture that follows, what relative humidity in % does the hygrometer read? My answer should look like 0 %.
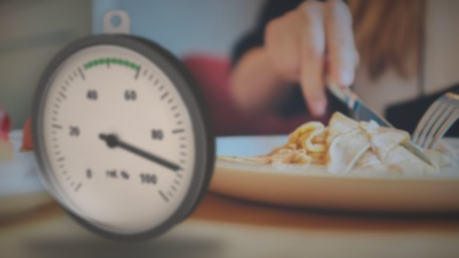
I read 90 %
